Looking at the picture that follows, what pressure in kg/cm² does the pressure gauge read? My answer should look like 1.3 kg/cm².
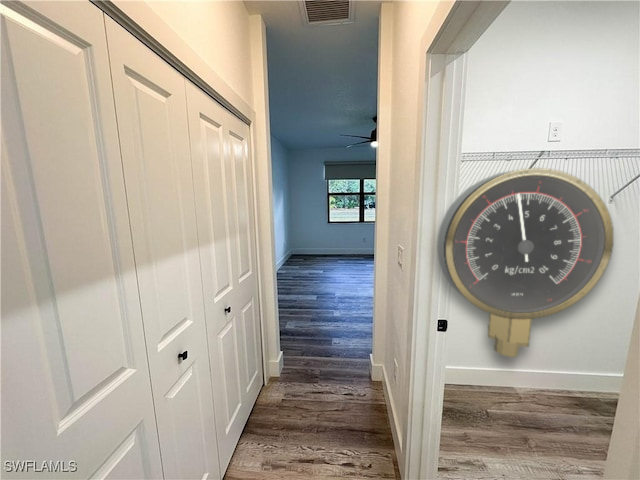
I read 4.5 kg/cm²
